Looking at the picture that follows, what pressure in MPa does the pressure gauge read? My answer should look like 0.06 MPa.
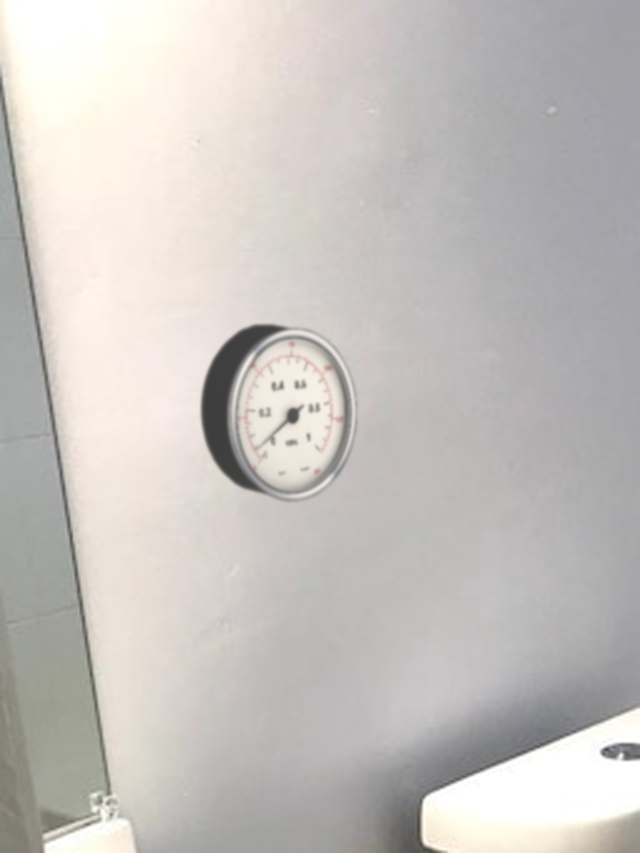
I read 0.05 MPa
